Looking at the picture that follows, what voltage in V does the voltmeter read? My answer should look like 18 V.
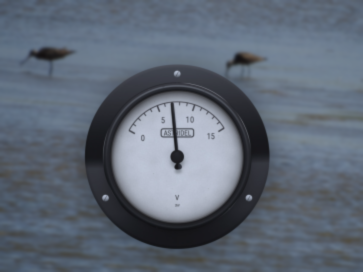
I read 7 V
